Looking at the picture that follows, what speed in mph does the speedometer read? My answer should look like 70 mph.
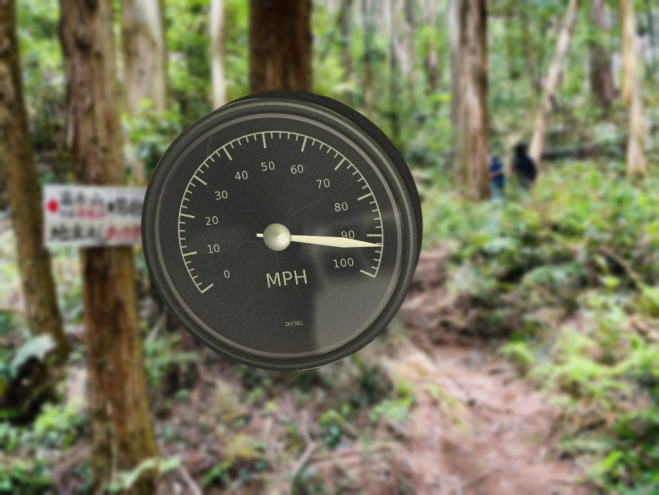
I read 92 mph
